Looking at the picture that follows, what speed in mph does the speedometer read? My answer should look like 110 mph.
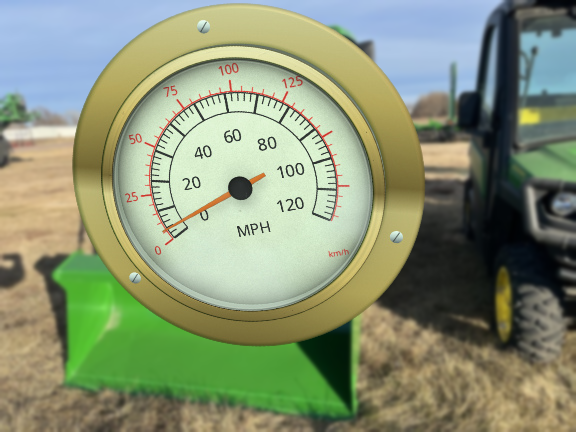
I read 4 mph
